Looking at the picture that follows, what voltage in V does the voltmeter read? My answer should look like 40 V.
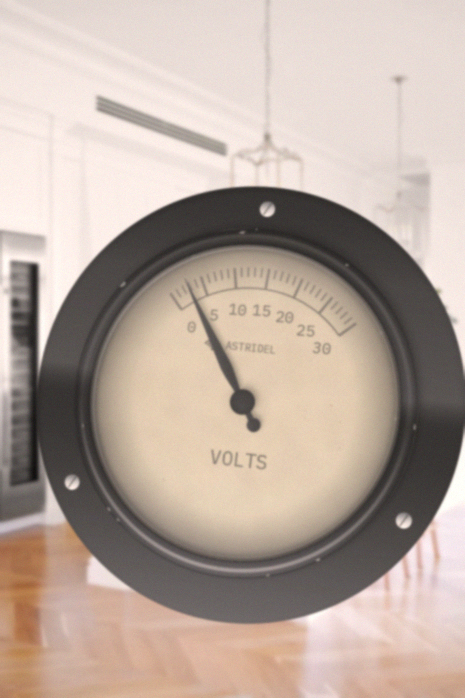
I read 3 V
